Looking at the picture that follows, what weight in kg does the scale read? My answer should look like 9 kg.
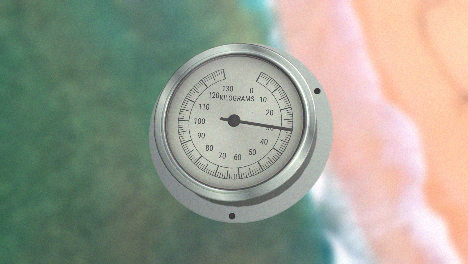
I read 30 kg
